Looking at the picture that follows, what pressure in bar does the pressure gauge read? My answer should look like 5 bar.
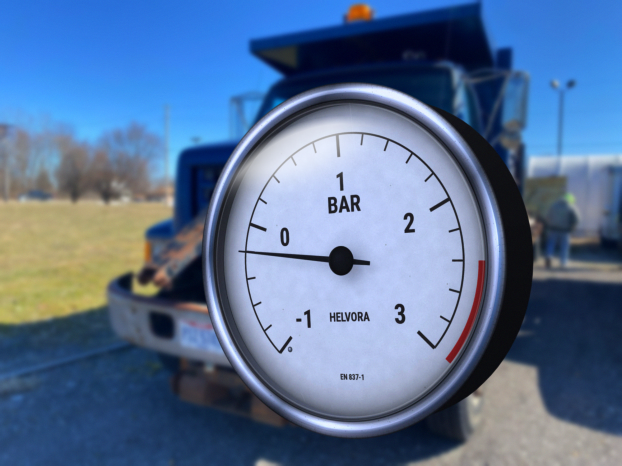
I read -0.2 bar
